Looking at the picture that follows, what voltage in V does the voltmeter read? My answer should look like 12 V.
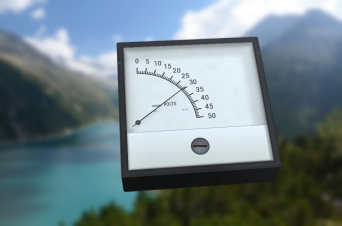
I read 30 V
